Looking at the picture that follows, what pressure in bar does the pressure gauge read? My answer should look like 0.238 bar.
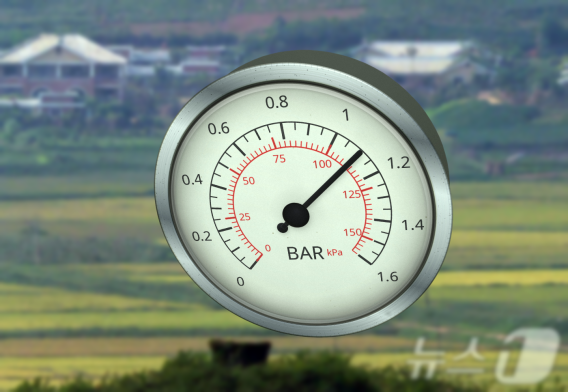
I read 1.1 bar
